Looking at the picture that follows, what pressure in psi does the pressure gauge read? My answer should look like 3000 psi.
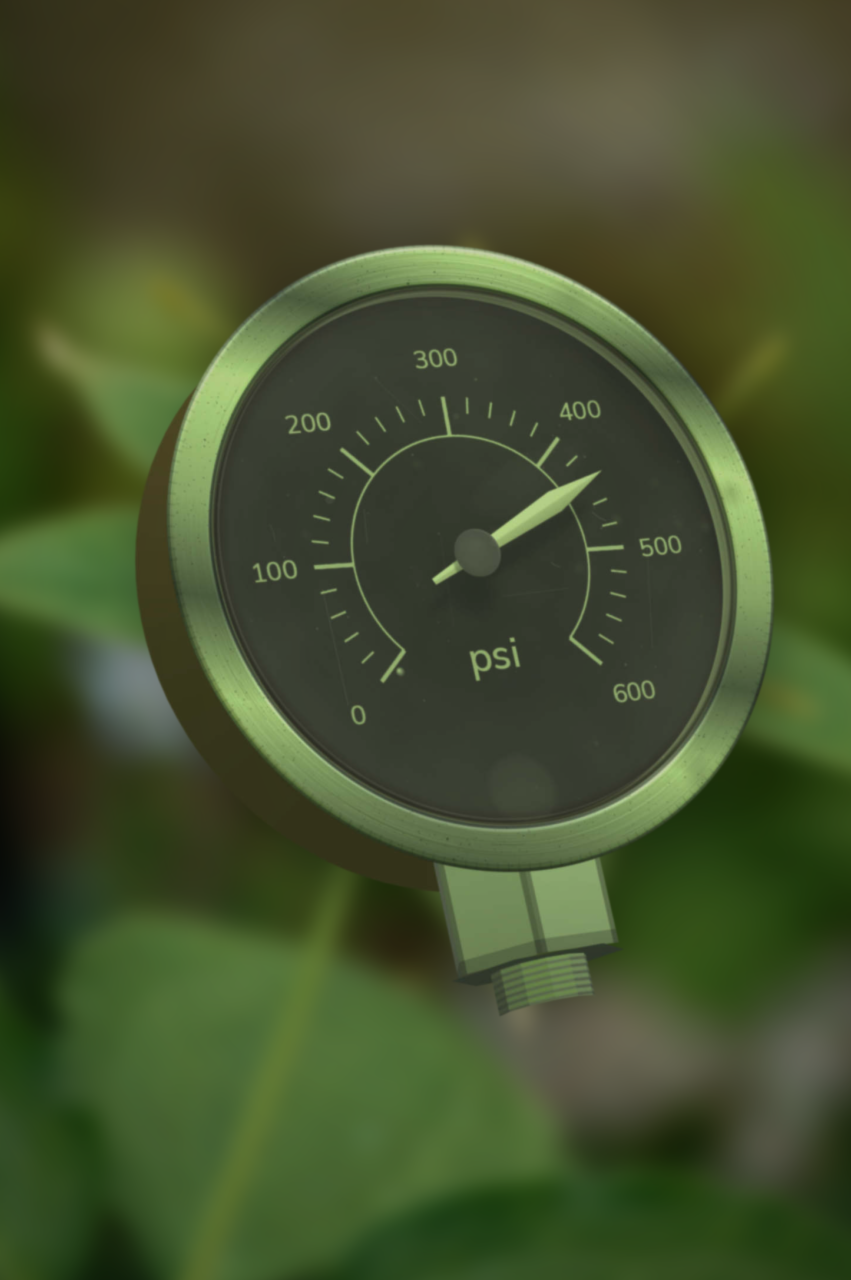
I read 440 psi
